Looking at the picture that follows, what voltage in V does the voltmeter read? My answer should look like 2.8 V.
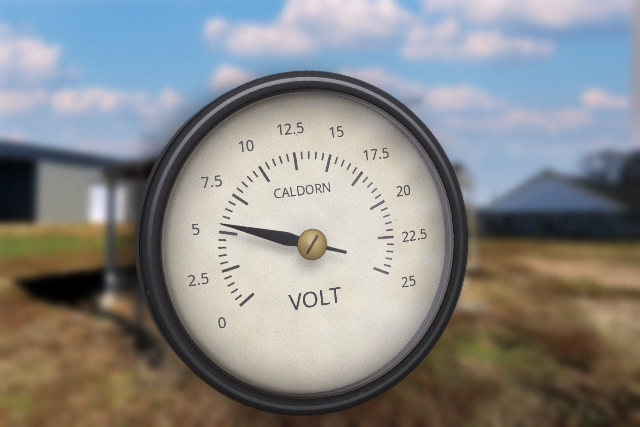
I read 5.5 V
